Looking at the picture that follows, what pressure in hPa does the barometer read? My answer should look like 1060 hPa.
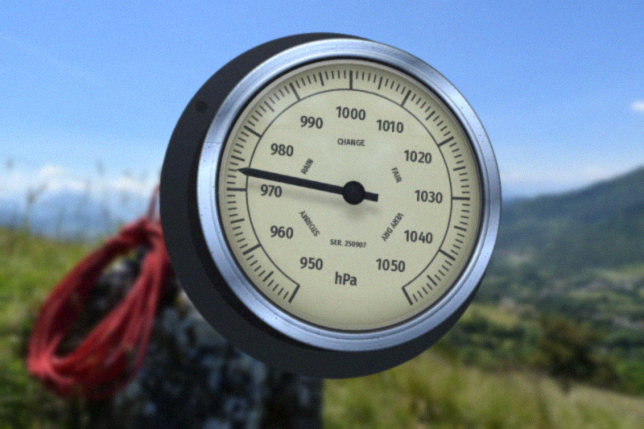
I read 973 hPa
